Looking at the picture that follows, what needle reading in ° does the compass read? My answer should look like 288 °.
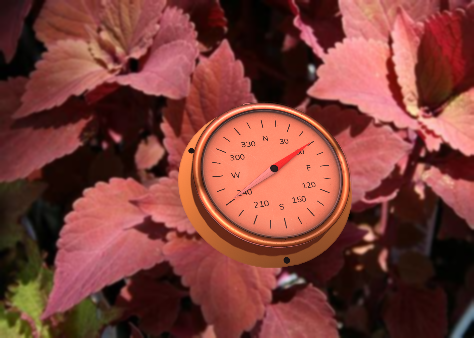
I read 60 °
